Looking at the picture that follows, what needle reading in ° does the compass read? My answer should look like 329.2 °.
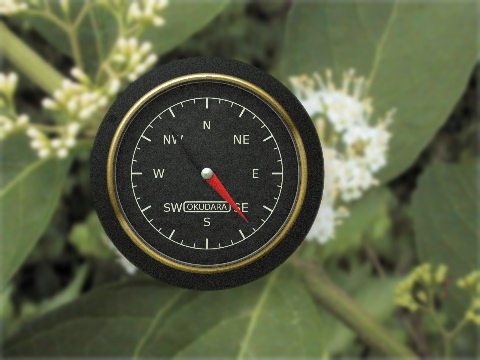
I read 140 °
